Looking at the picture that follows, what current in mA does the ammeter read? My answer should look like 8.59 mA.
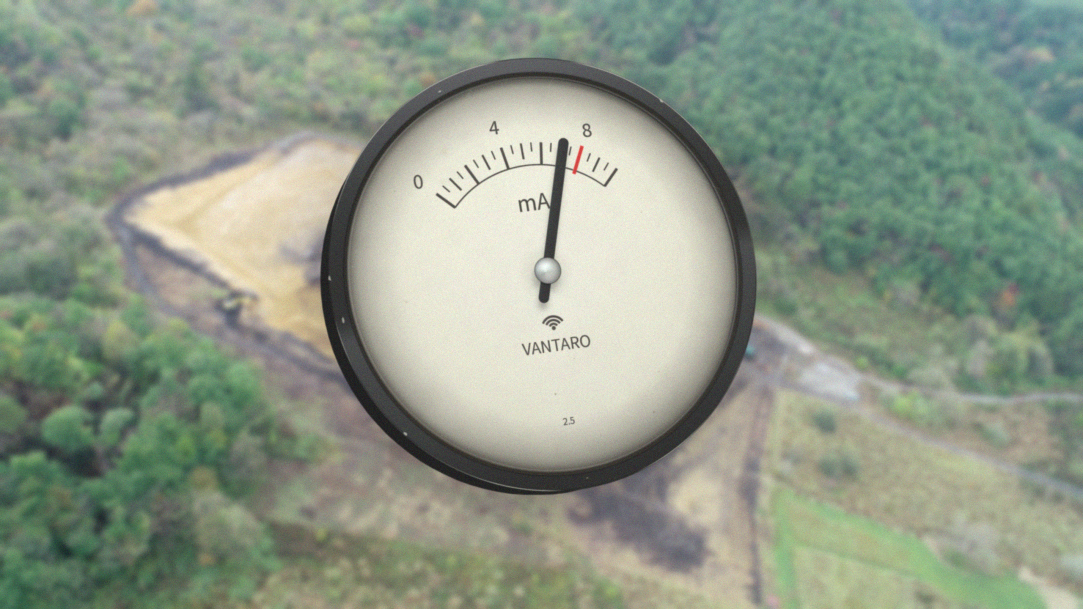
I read 7 mA
